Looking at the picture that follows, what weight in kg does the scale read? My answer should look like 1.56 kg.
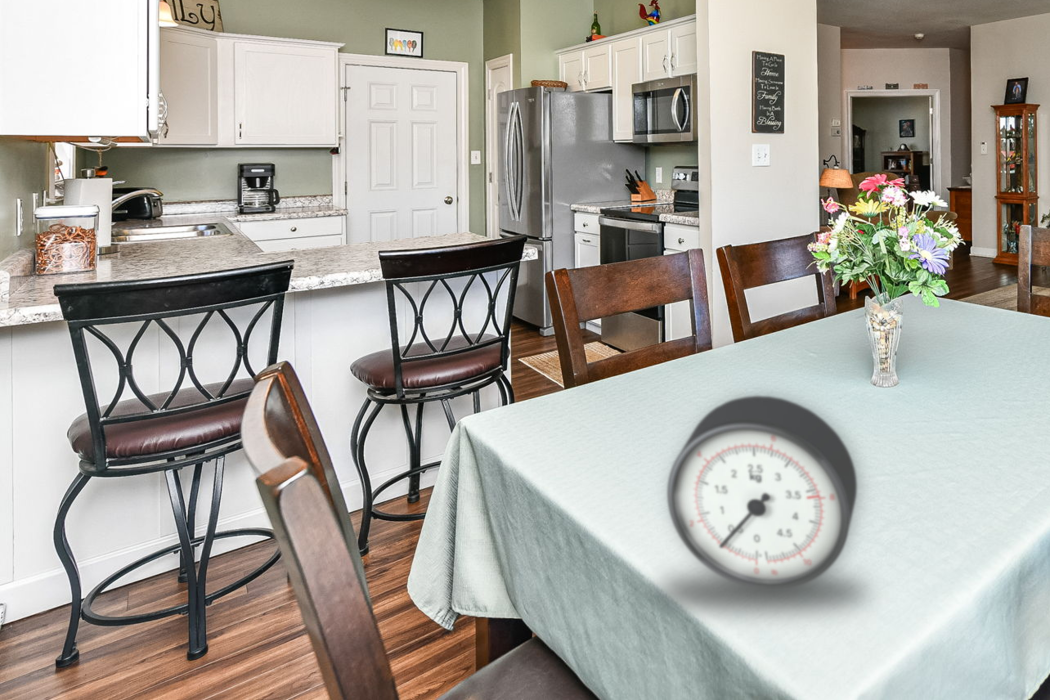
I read 0.5 kg
